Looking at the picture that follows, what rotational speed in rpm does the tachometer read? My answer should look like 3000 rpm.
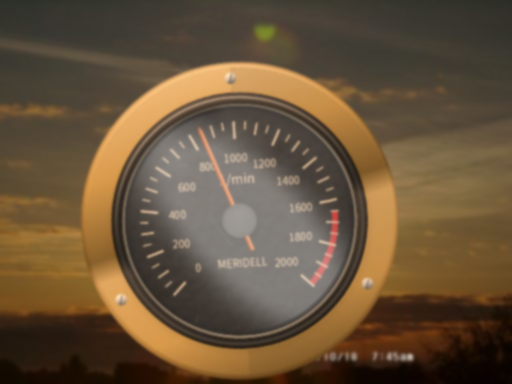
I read 850 rpm
